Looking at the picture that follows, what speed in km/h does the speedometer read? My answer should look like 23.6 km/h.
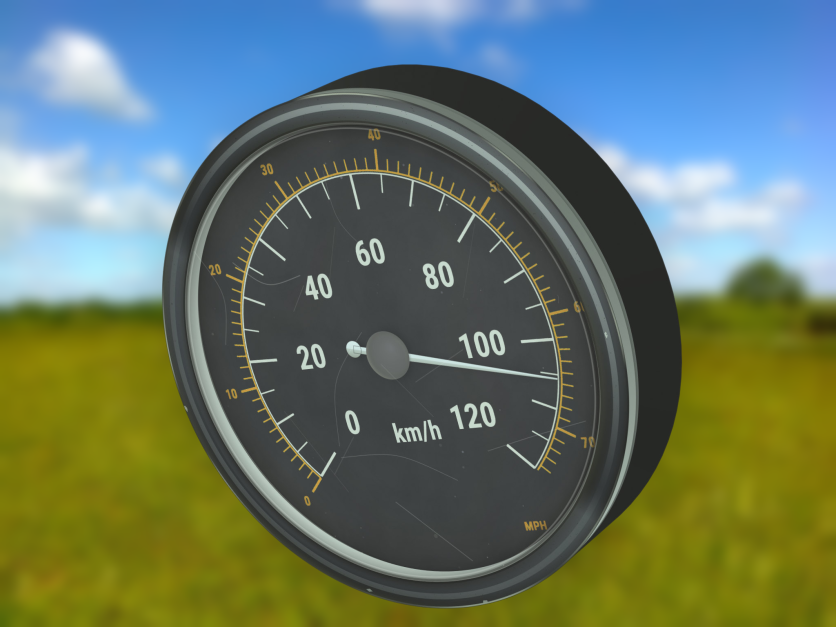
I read 105 km/h
